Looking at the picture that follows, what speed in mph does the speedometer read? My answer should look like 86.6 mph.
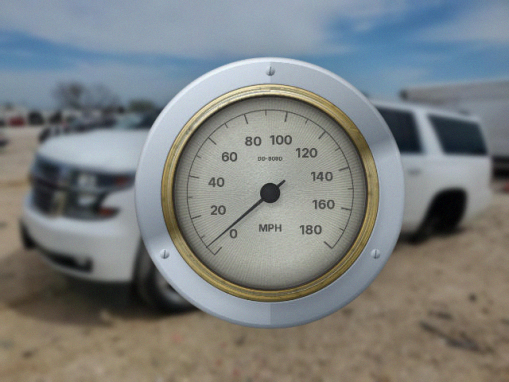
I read 5 mph
